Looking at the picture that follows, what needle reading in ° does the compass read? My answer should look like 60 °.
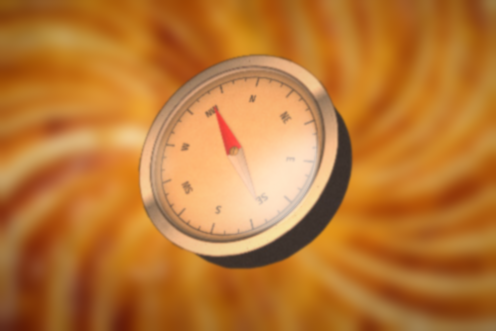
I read 320 °
